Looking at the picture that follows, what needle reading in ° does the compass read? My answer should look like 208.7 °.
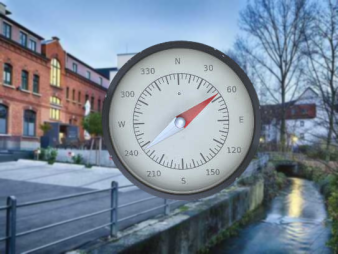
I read 55 °
